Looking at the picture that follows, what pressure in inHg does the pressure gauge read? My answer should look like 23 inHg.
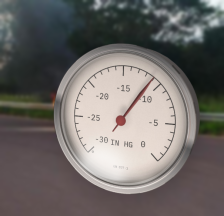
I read -11 inHg
